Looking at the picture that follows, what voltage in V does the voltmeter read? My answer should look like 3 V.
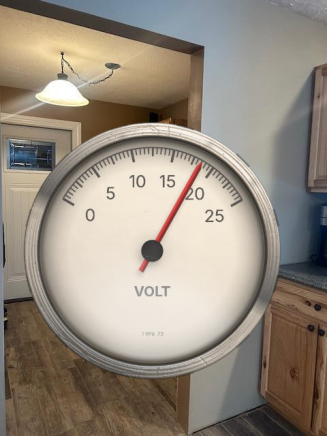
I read 18.5 V
